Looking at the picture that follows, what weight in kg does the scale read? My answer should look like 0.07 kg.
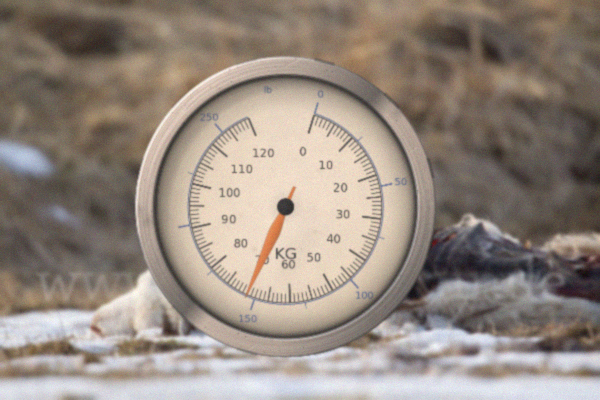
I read 70 kg
